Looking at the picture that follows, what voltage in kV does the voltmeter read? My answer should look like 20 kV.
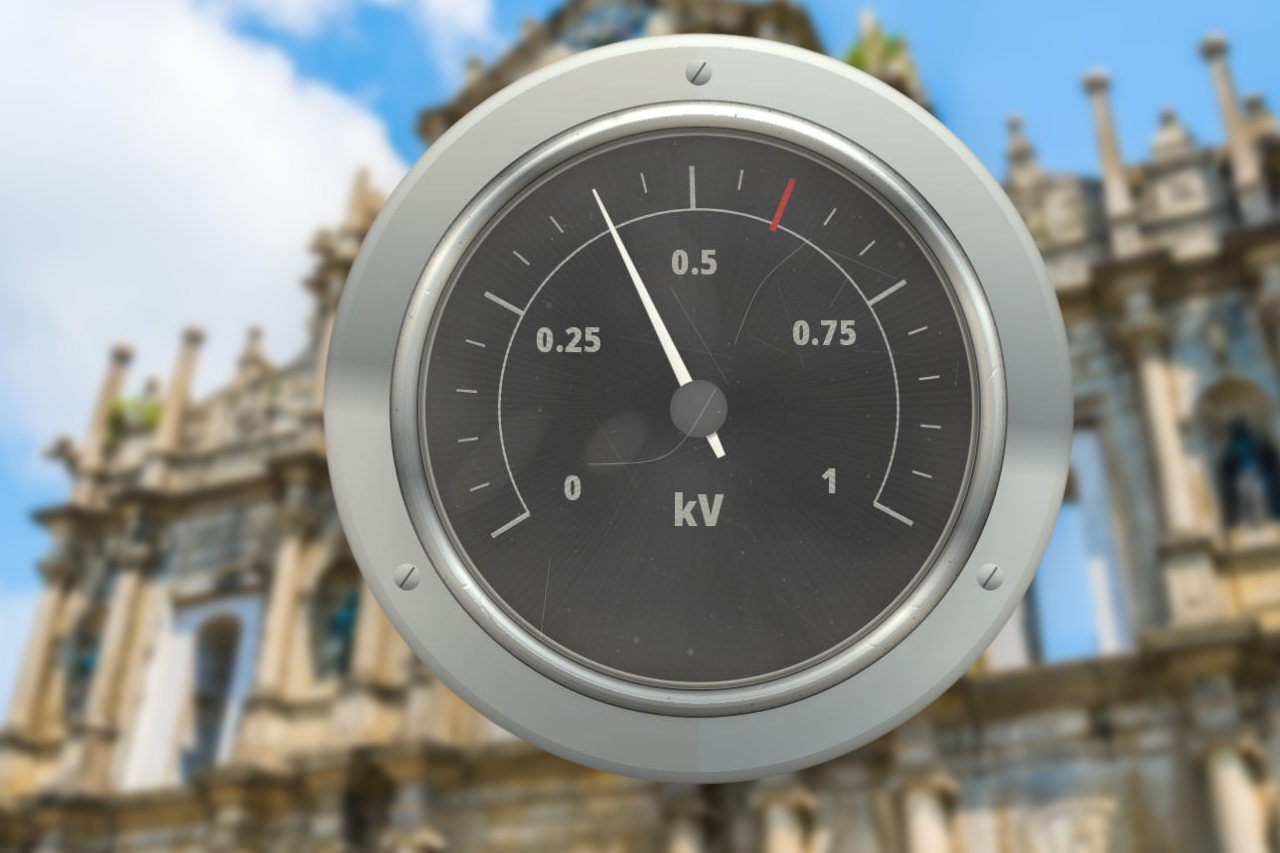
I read 0.4 kV
